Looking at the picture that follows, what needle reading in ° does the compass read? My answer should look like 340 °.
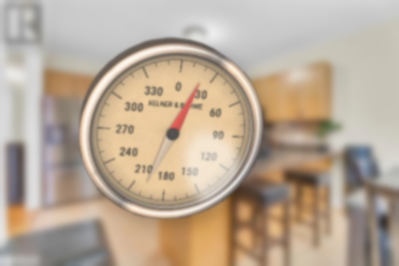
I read 20 °
